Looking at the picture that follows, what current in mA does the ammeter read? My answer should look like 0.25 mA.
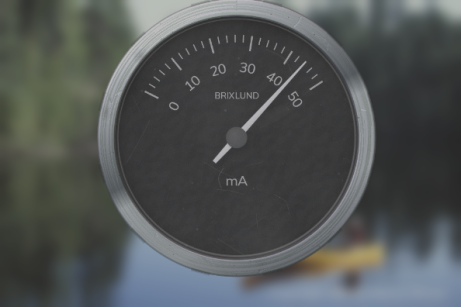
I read 44 mA
